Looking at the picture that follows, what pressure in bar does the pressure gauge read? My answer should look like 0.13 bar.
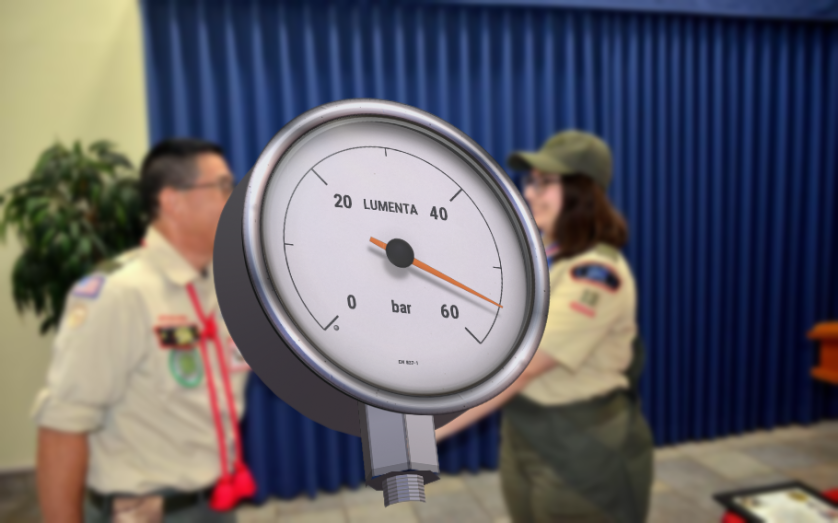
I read 55 bar
